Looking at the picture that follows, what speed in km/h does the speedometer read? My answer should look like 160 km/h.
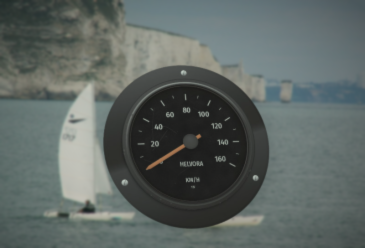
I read 0 km/h
